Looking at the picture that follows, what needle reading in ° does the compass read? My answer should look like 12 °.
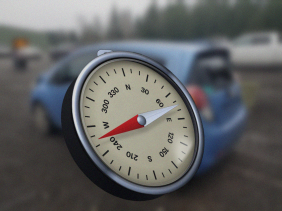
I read 255 °
